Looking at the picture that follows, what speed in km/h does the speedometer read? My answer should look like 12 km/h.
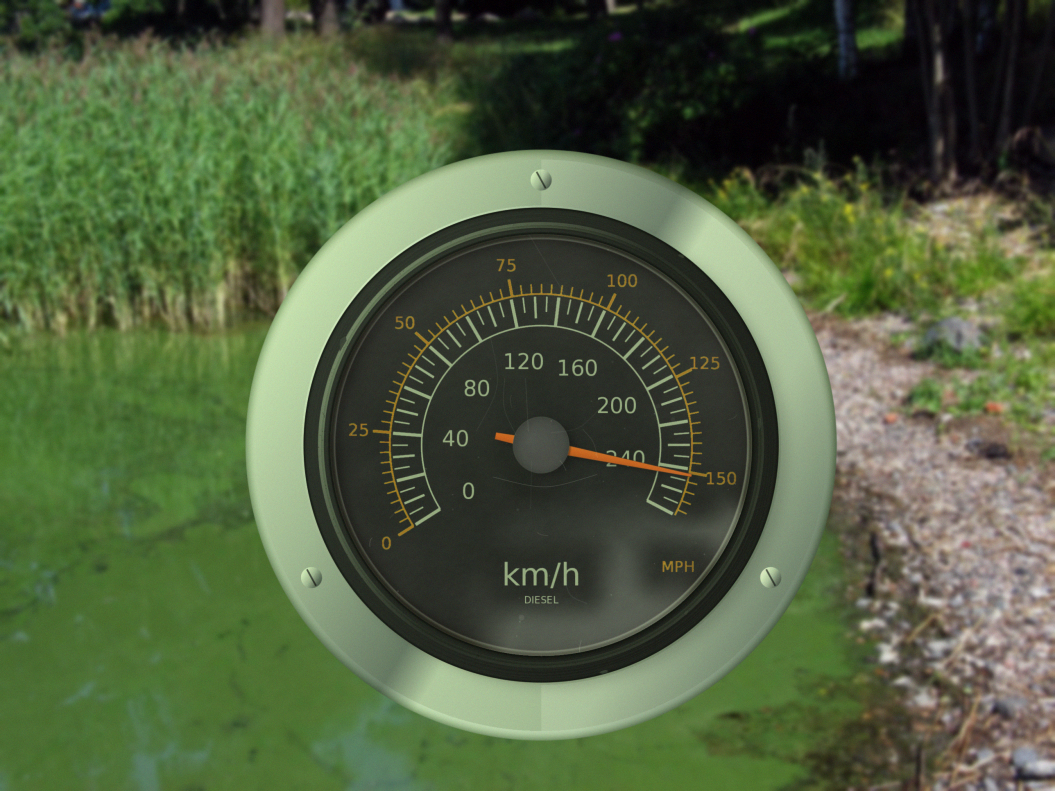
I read 242.5 km/h
